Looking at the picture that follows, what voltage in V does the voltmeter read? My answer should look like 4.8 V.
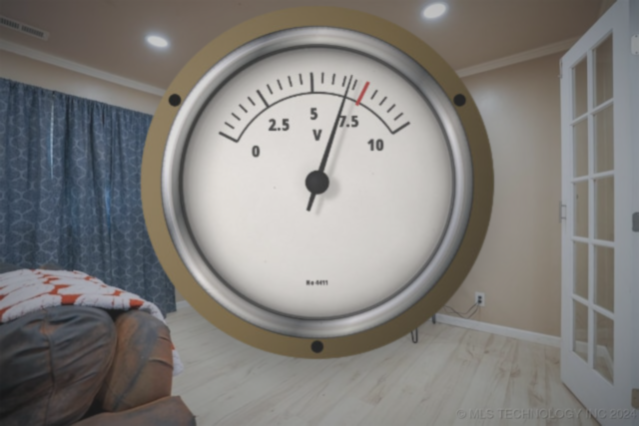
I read 6.75 V
